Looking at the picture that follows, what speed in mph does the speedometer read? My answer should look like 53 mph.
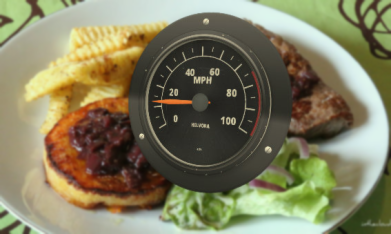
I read 12.5 mph
